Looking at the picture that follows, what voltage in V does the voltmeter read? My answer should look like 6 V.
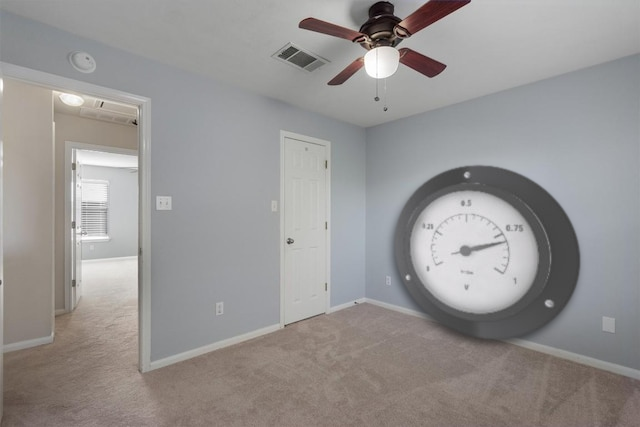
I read 0.8 V
